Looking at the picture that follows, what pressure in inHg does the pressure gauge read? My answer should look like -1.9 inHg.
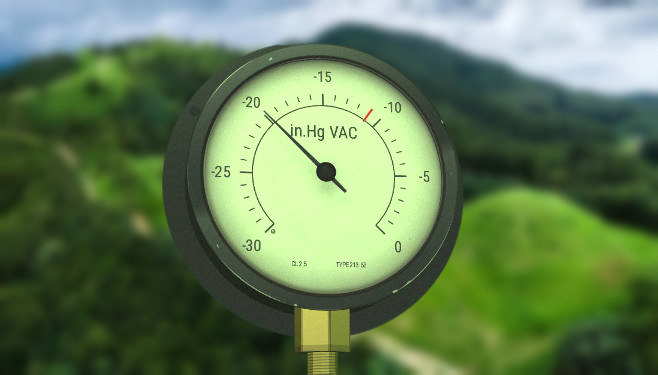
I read -20 inHg
